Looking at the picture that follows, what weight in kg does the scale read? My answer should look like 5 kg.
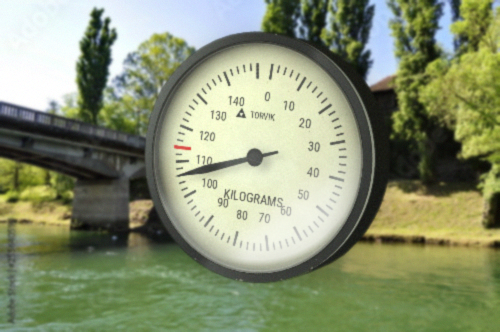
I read 106 kg
